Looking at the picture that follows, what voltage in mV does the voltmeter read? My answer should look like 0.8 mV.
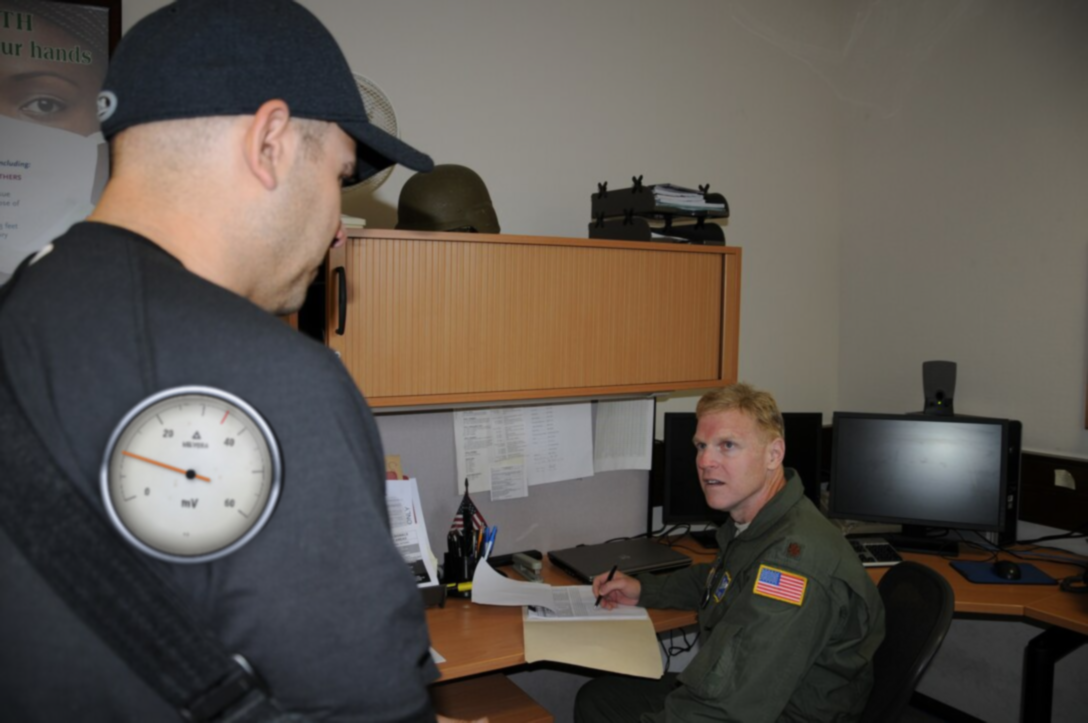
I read 10 mV
